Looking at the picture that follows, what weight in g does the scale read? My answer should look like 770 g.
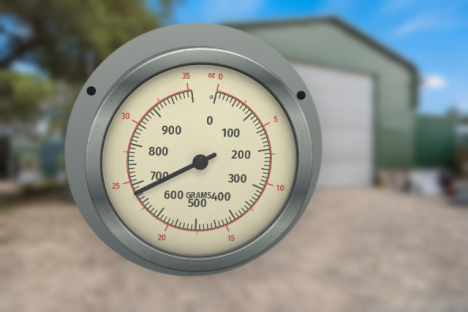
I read 680 g
